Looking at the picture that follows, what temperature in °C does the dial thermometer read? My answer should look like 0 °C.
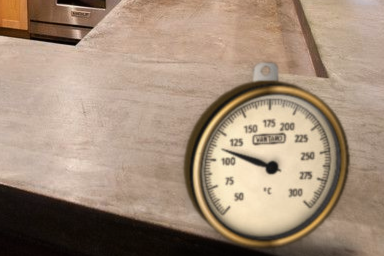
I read 112.5 °C
